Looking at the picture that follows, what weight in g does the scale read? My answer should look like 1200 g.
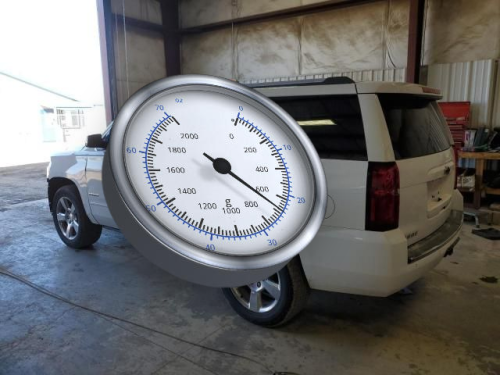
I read 700 g
